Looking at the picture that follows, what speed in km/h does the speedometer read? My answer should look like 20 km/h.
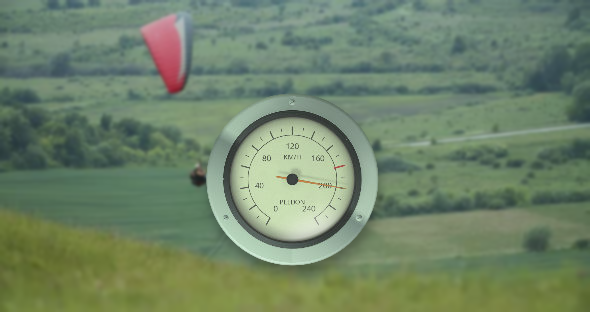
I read 200 km/h
